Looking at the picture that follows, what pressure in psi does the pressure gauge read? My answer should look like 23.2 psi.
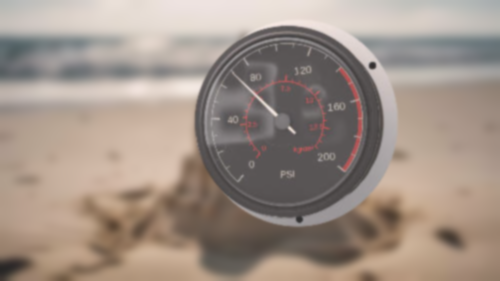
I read 70 psi
